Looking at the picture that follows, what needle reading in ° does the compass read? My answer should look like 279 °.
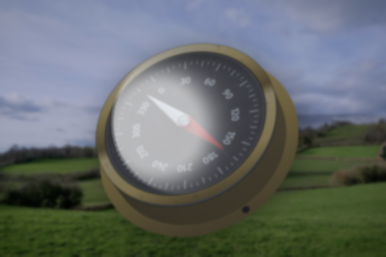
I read 165 °
